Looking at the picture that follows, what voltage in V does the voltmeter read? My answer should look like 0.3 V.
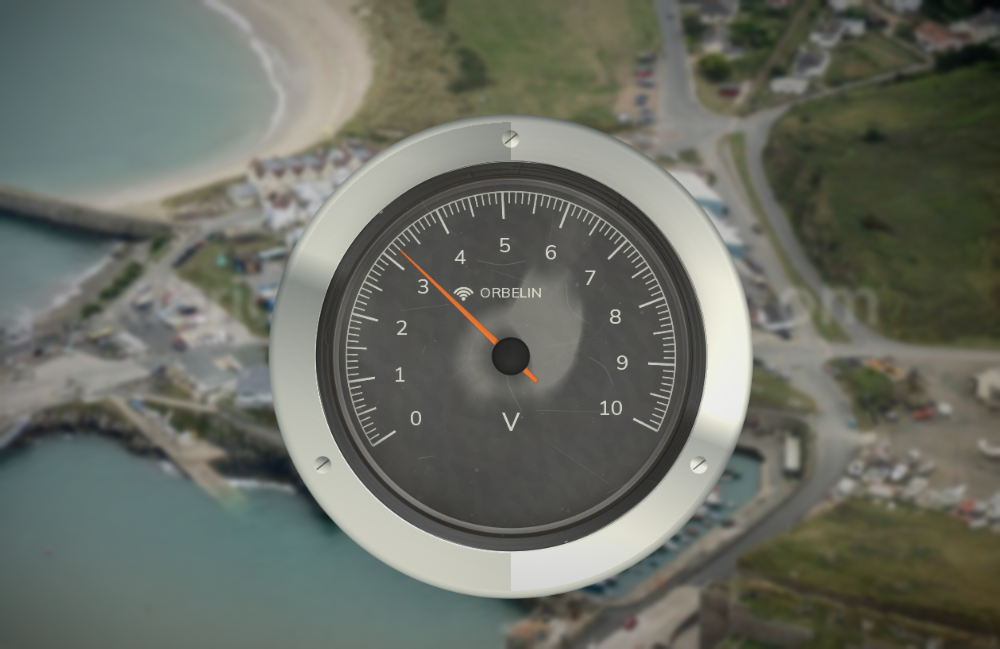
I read 3.2 V
